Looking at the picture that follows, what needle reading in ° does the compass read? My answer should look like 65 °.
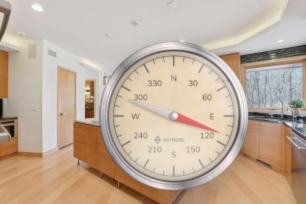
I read 110 °
